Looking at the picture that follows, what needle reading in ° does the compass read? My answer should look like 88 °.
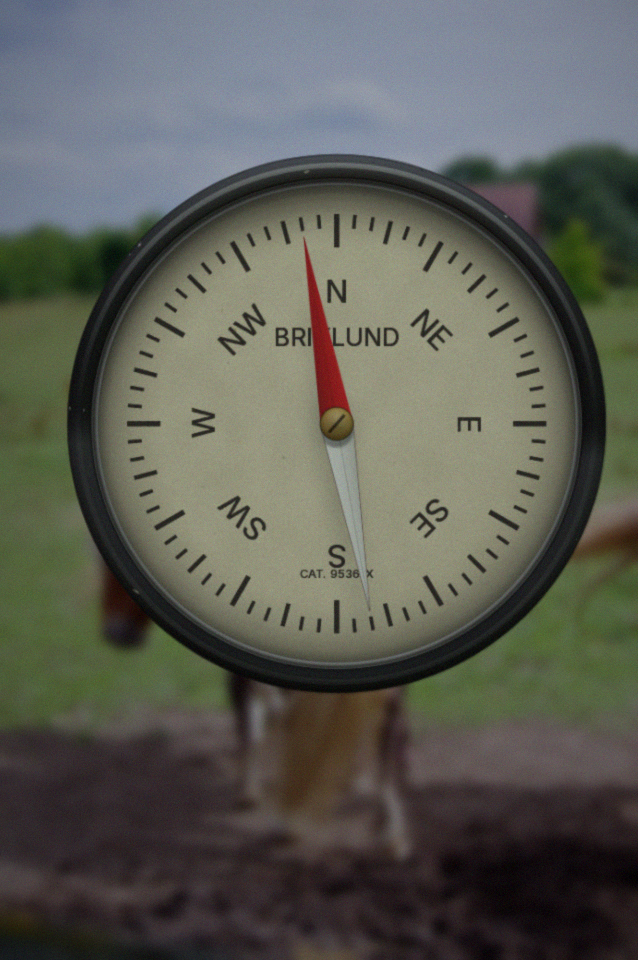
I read 350 °
